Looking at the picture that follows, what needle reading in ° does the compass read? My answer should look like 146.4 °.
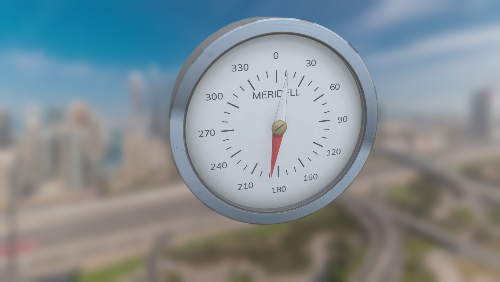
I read 190 °
